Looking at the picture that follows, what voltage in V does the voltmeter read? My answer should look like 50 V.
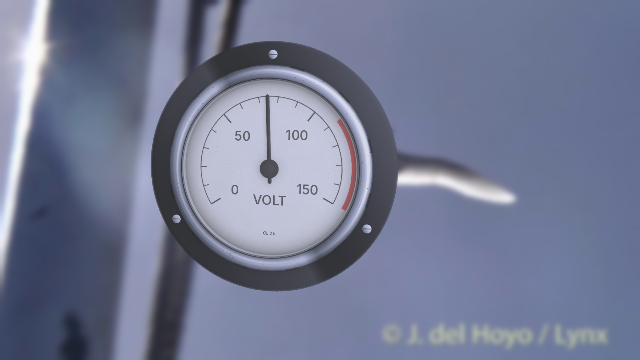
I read 75 V
